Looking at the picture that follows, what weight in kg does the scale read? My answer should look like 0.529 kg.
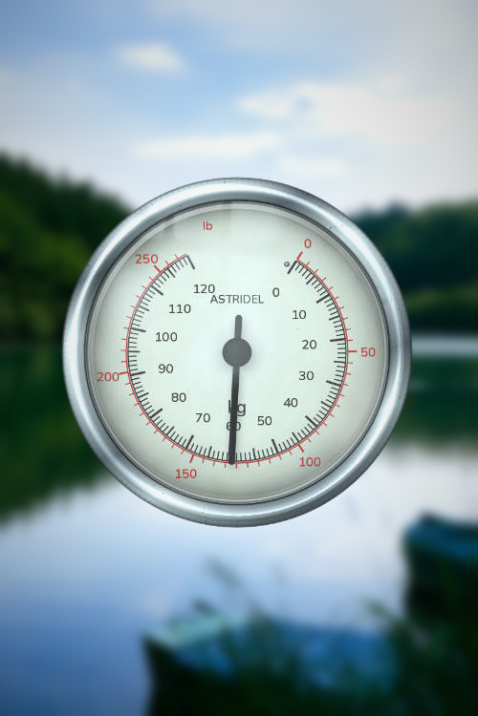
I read 60 kg
